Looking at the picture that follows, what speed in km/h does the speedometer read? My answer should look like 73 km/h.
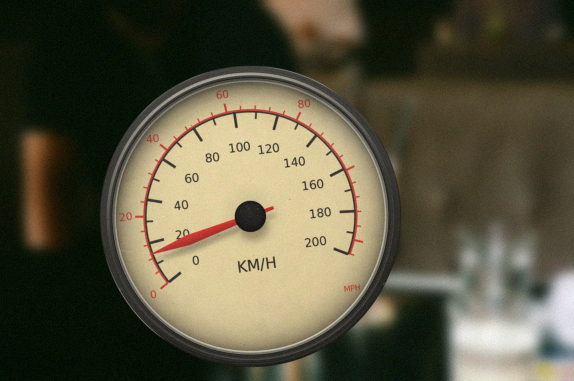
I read 15 km/h
